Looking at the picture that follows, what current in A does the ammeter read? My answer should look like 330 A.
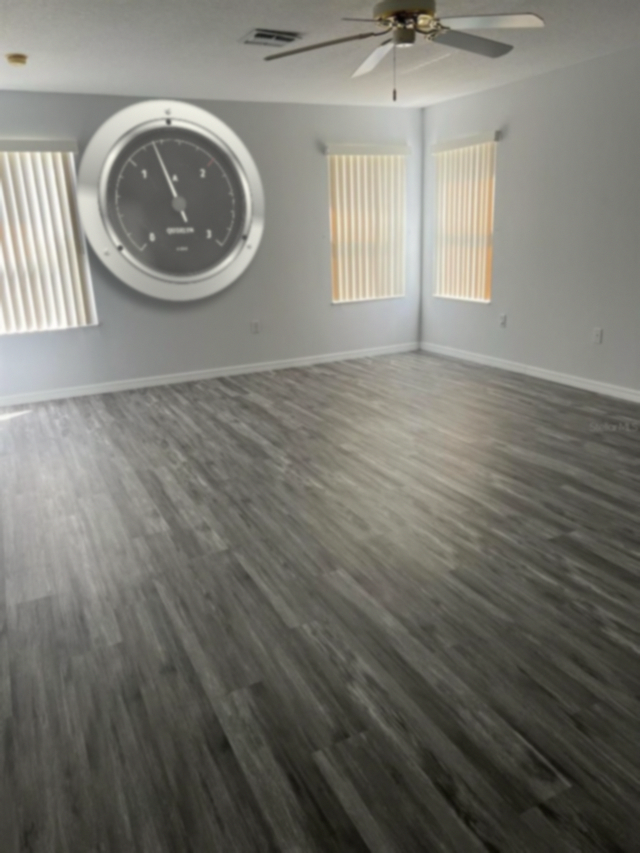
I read 1.3 A
